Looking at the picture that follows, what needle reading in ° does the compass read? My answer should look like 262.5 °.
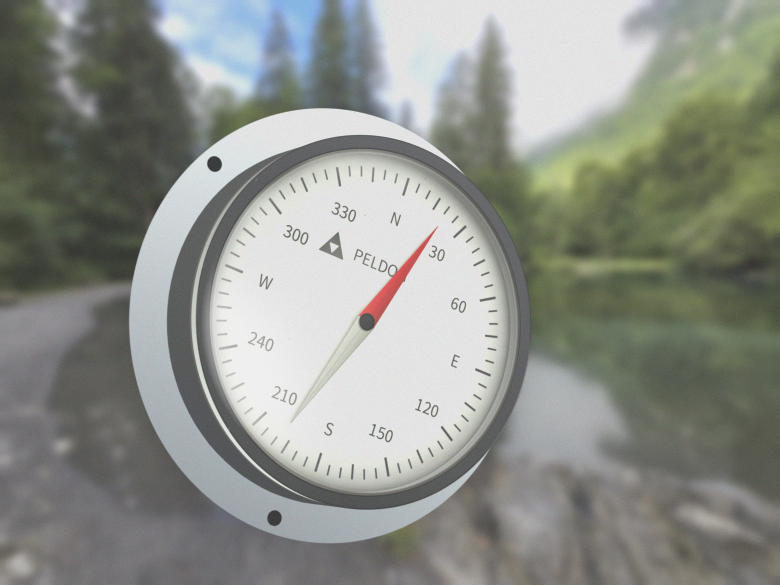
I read 20 °
